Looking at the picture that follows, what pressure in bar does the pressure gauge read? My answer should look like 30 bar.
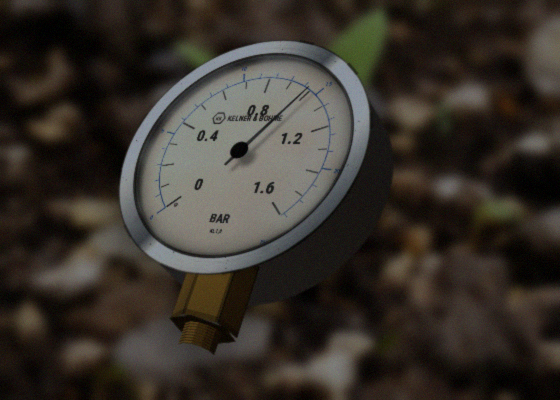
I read 1 bar
